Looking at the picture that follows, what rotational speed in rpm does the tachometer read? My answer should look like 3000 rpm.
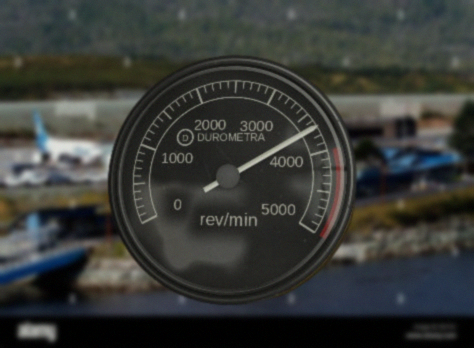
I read 3700 rpm
